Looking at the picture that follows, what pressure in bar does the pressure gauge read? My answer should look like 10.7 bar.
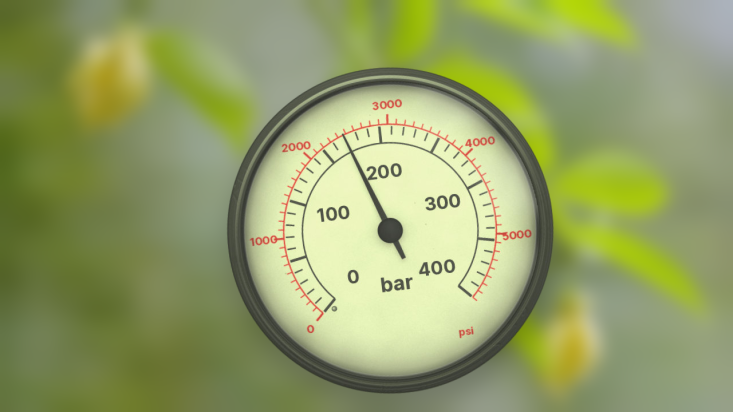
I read 170 bar
